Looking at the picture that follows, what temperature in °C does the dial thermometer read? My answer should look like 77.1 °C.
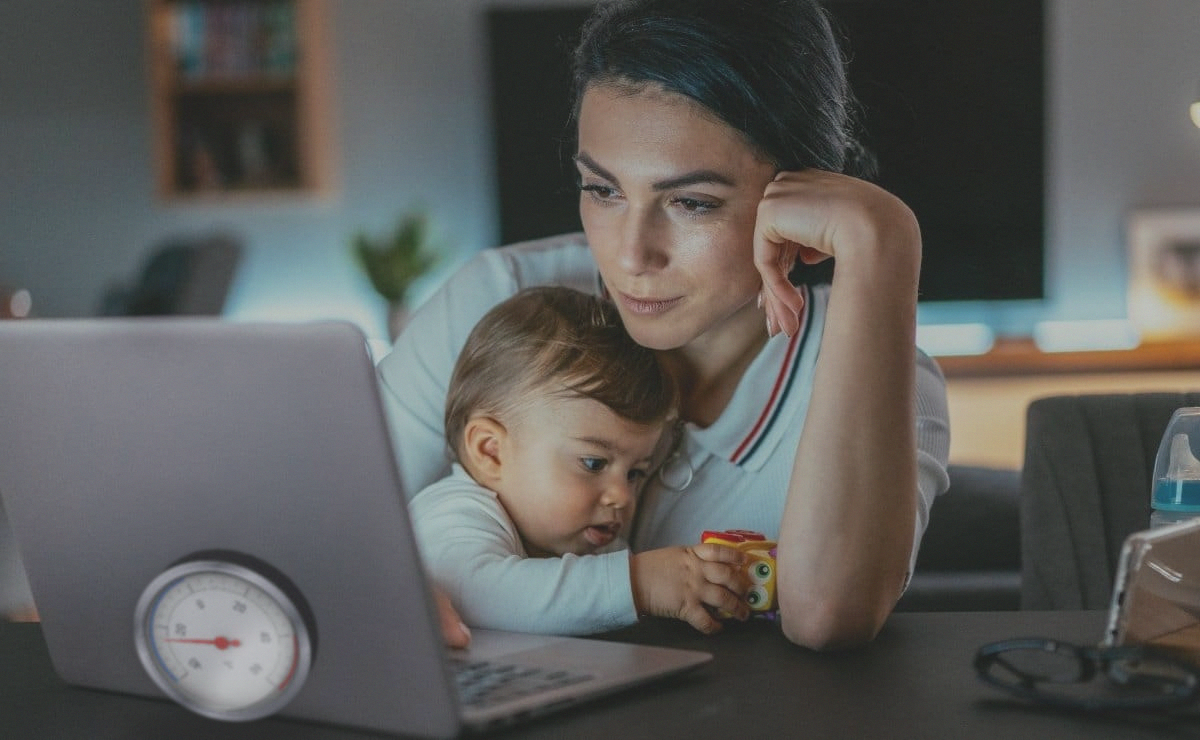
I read -24 °C
